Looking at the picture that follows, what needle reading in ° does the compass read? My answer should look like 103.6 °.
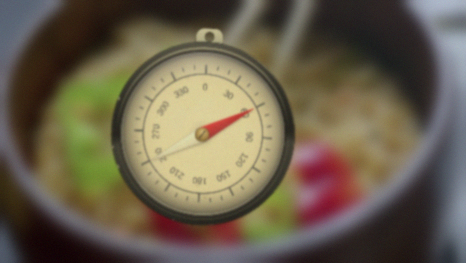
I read 60 °
